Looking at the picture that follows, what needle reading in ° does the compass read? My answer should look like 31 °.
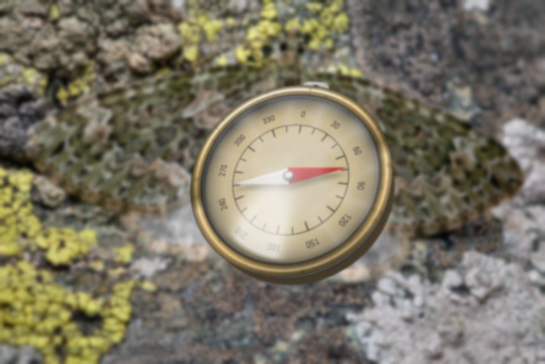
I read 75 °
